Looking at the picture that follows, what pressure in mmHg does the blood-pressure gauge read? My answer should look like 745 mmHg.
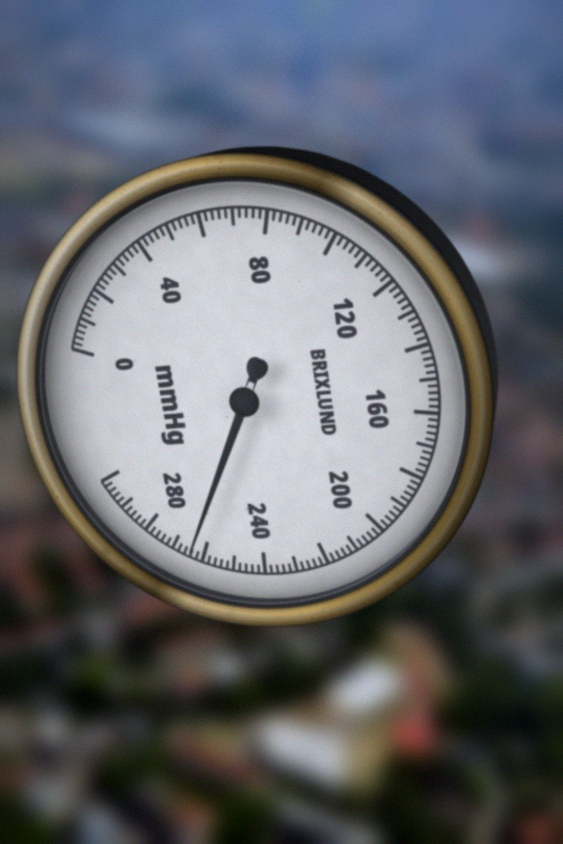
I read 264 mmHg
